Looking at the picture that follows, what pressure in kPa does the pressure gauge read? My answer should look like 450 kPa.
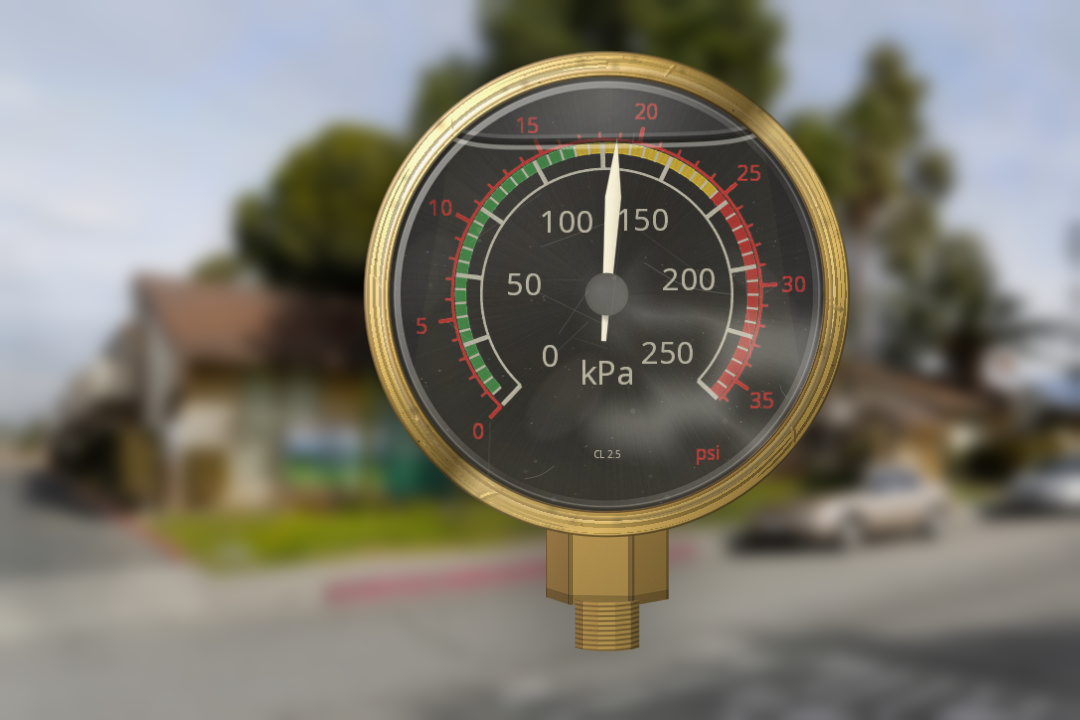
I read 130 kPa
